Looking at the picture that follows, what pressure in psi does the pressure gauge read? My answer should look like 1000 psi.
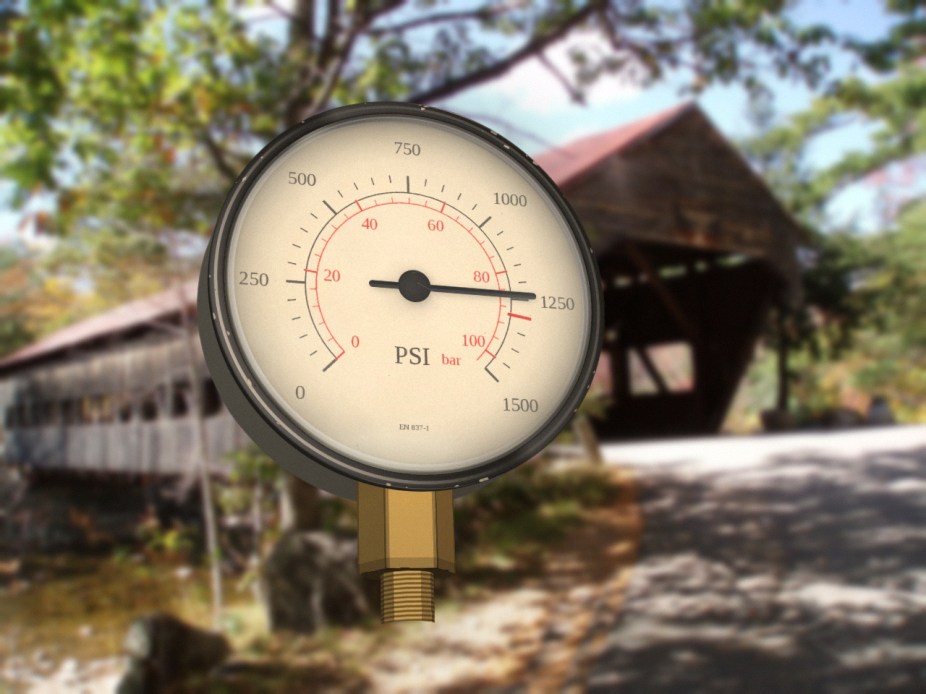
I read 1250 psi
